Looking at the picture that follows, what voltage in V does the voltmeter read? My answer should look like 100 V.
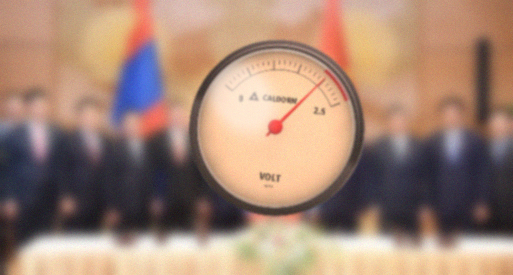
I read 2 V
